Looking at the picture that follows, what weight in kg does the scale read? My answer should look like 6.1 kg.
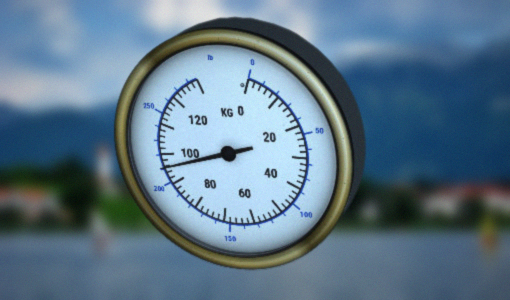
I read 96 kg
